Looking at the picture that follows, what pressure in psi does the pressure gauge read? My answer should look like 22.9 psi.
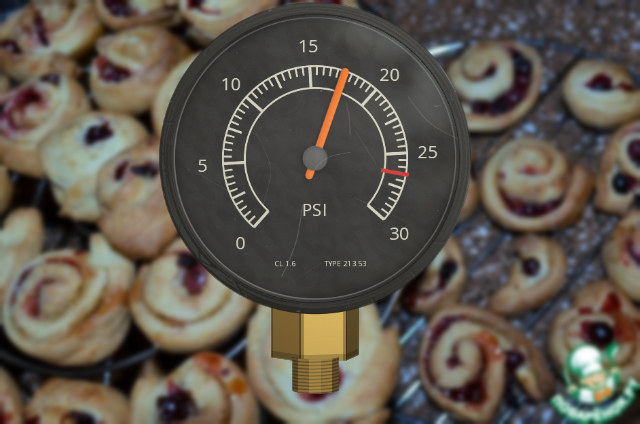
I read 17.5 psi
